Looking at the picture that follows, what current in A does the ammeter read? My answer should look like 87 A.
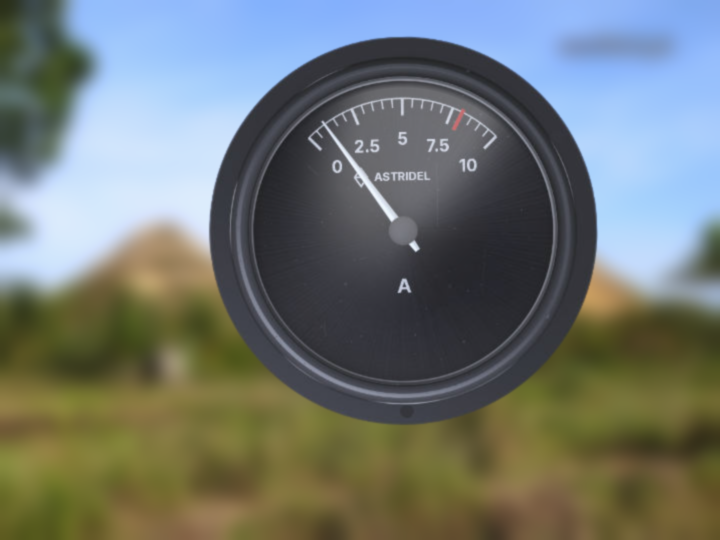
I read 1 A
